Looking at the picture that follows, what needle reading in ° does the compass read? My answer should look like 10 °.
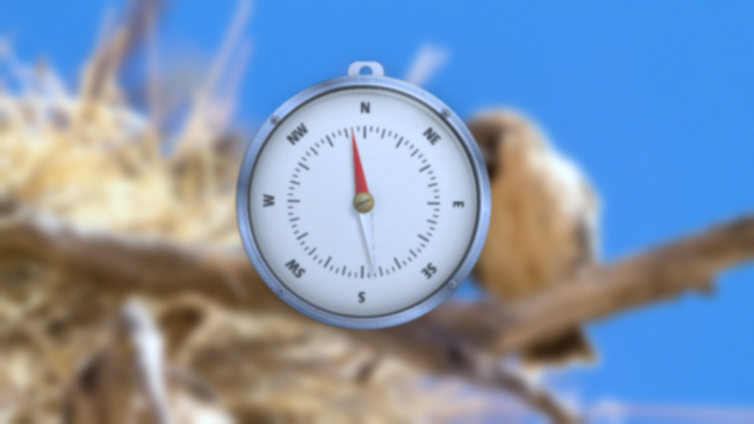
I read 350 °
